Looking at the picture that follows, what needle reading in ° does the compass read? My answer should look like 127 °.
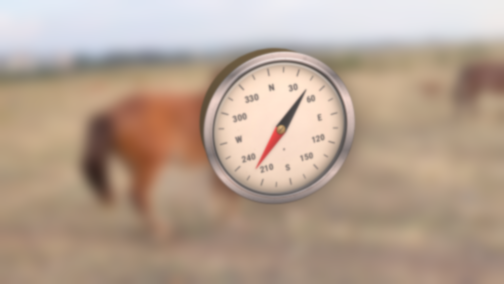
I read 225 °
